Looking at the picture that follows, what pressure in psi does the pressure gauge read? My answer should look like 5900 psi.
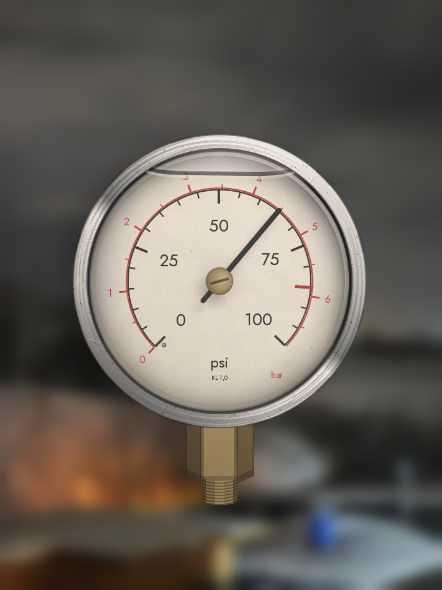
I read 65 psi
